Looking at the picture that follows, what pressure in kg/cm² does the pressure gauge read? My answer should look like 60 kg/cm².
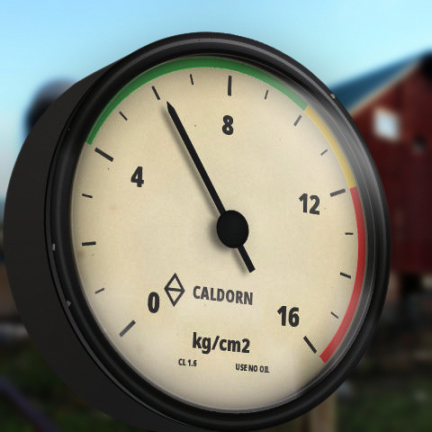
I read 6 kg/cm²
